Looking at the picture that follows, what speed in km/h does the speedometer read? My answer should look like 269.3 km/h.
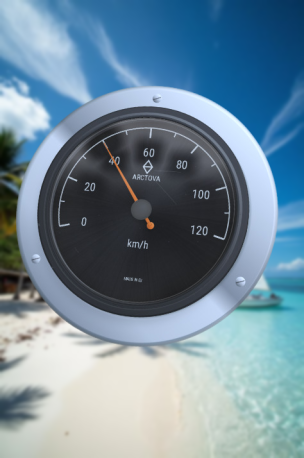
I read 40 km/h
